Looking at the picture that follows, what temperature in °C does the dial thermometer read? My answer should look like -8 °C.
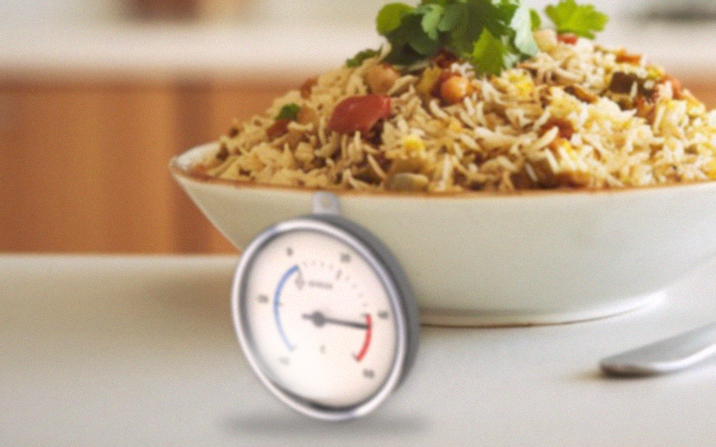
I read 44 °C
